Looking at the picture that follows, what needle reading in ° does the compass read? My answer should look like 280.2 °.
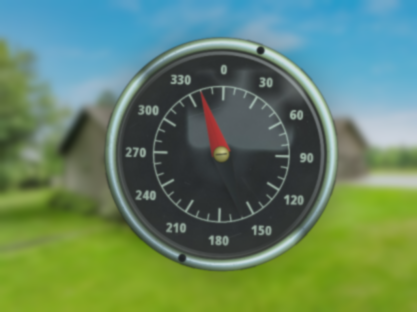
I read 340 °
